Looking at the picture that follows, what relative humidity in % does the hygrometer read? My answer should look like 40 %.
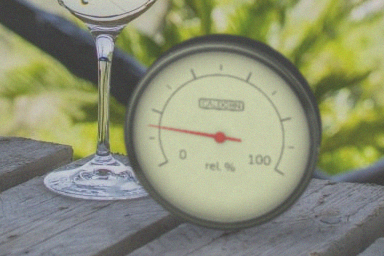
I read 15 %
